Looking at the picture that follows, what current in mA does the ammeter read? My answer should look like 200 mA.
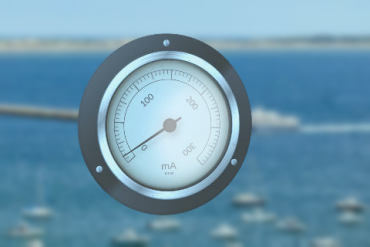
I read 10 mA
